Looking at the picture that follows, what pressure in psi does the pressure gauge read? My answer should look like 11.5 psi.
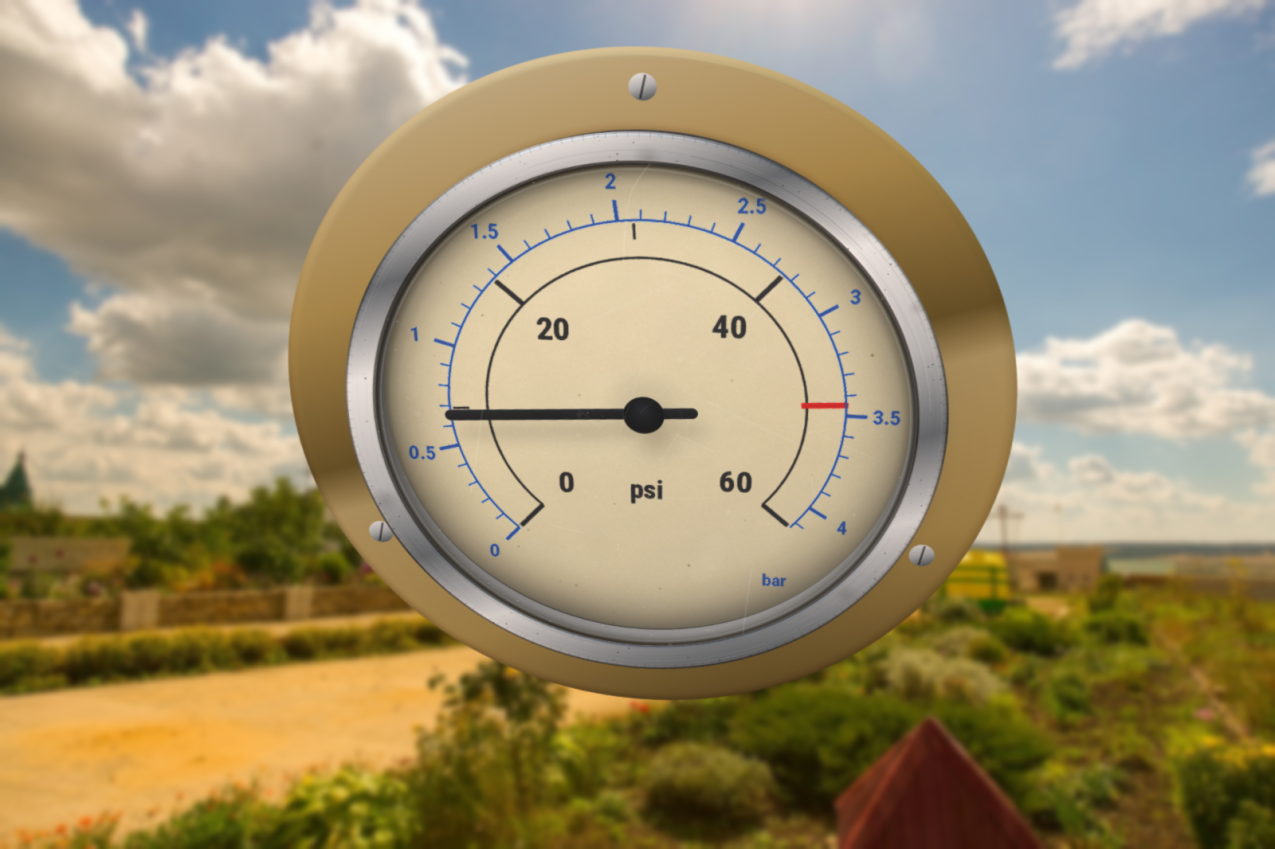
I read 10 psi
